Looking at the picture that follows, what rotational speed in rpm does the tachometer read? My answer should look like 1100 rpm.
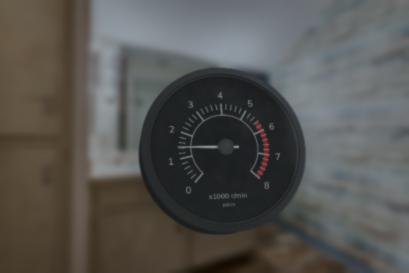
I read 1400 rpm
